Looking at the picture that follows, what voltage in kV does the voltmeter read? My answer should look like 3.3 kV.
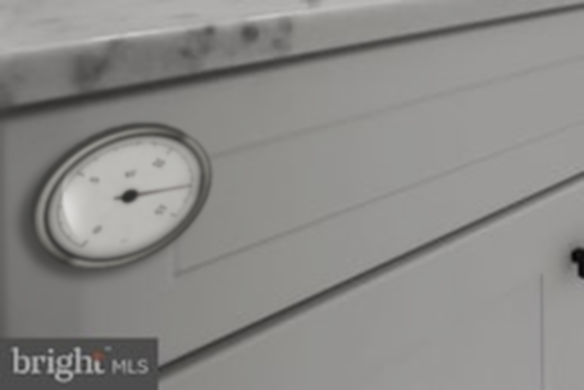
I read 13 kV
